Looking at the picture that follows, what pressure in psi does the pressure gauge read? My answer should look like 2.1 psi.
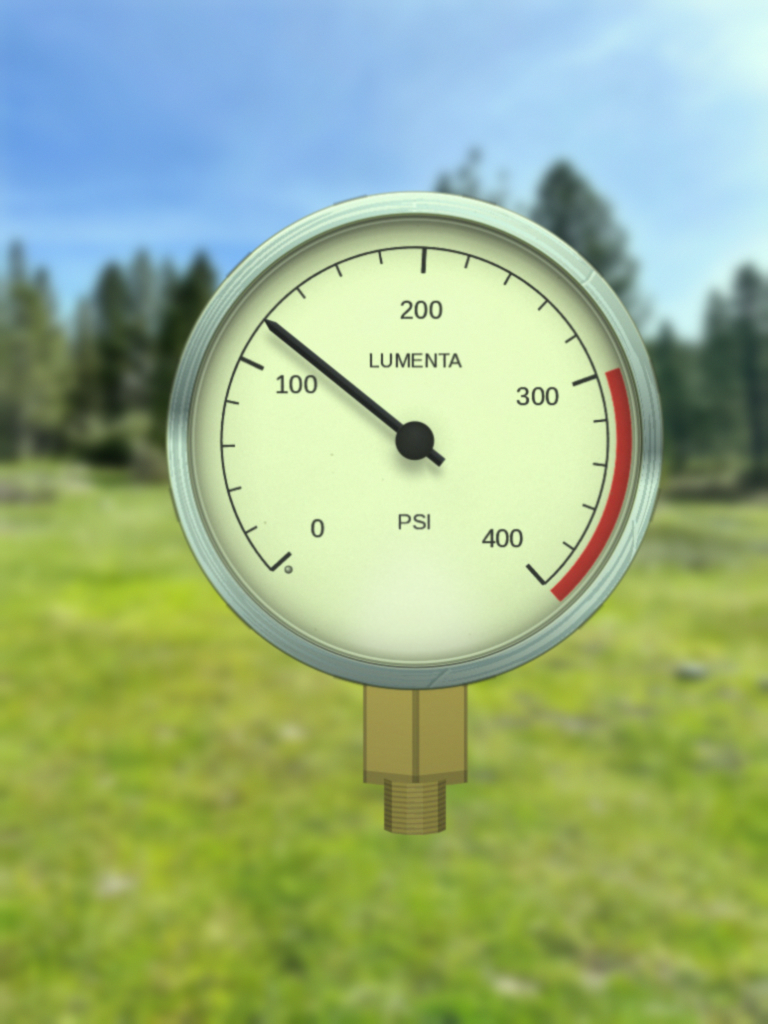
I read 120 psi
